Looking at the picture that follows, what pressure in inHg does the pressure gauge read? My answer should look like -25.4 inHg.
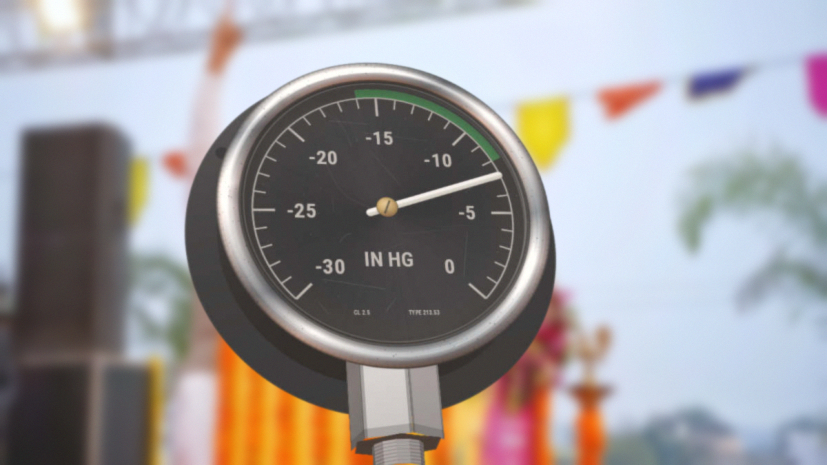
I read -7 inHg
